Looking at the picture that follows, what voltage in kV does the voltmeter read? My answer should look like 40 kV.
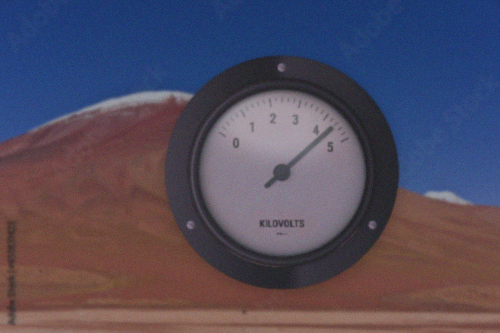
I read 4.4 kV
